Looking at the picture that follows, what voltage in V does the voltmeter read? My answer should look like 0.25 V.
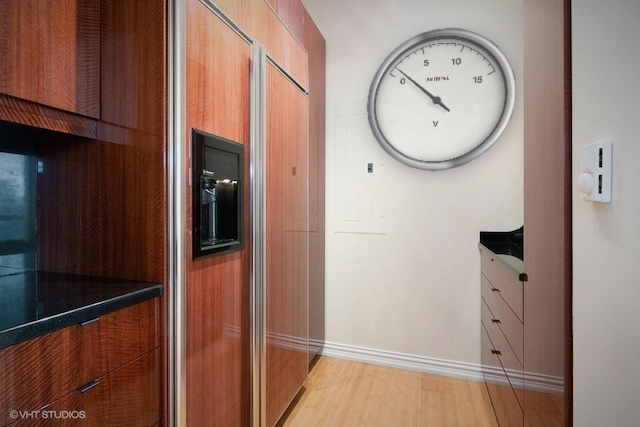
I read 1 V
